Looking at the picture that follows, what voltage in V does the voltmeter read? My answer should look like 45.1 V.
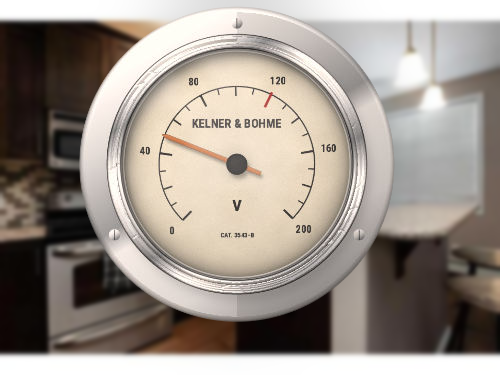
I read 50 V
